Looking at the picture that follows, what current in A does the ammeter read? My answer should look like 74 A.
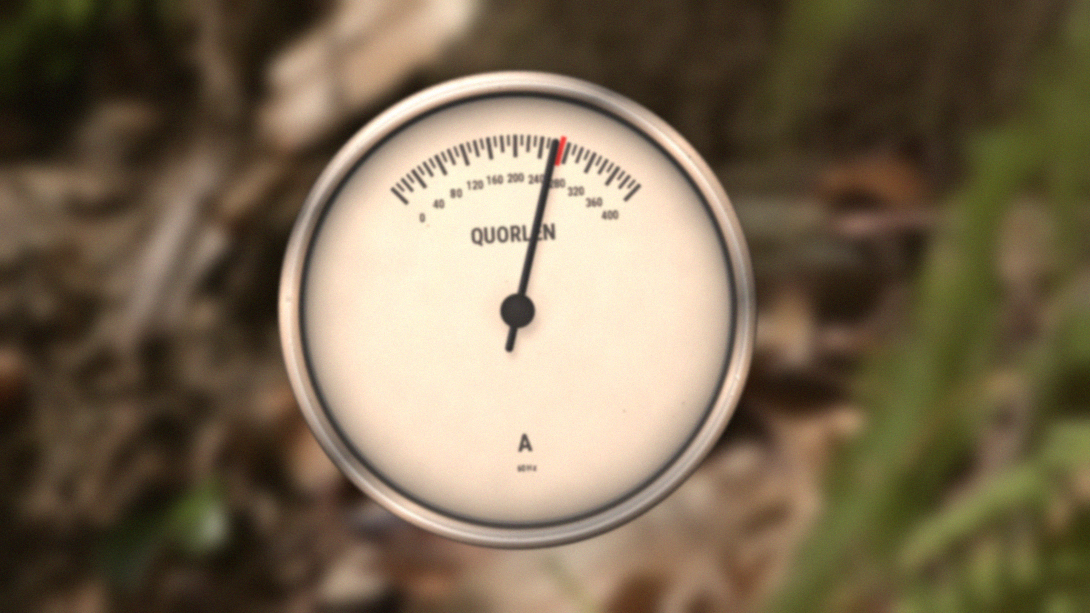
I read 260 A
